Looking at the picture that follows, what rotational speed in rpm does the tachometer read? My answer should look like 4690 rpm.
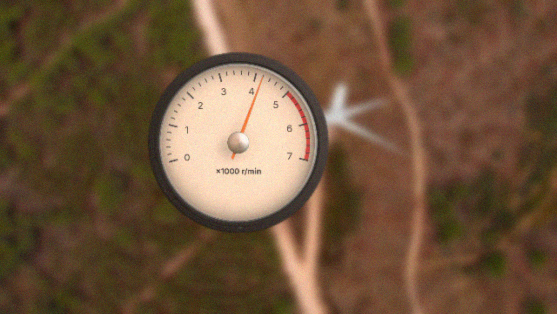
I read 4200 rpm
